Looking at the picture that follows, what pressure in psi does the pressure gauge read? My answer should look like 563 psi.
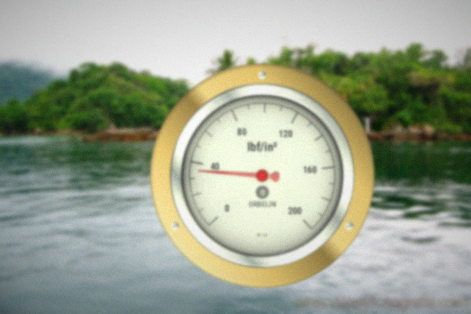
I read 35 psi
